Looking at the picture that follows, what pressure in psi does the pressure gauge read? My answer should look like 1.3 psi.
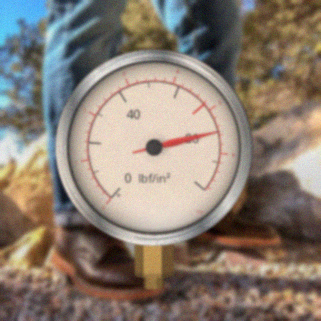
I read 80 psi
